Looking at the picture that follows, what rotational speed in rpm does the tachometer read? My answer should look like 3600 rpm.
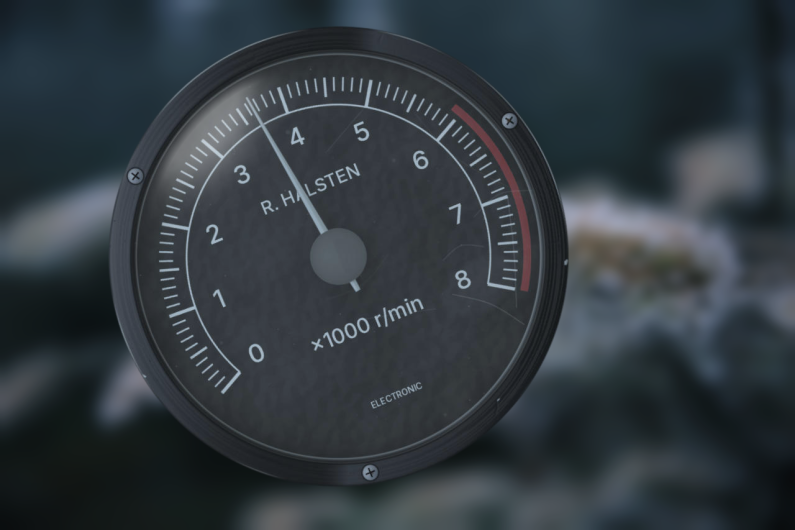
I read 3650 rpm
